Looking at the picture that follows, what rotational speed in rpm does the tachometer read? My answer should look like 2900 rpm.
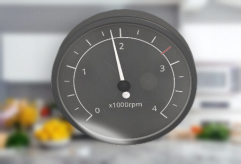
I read 1875 rpm
